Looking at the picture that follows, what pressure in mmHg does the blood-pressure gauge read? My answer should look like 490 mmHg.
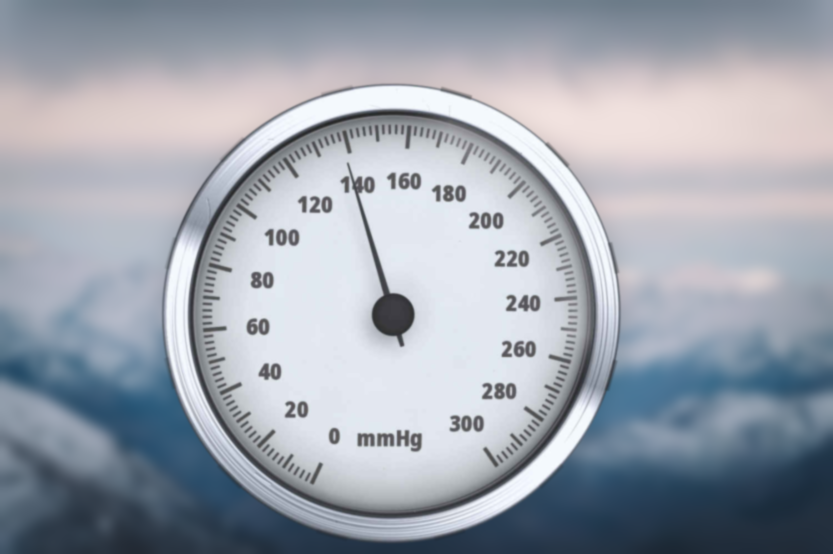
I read 138 mmHg
